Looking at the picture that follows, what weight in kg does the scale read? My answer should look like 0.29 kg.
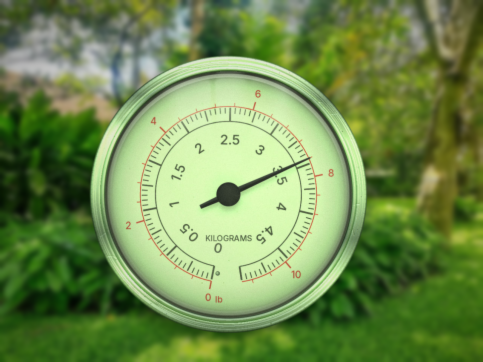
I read 3.45 kg
